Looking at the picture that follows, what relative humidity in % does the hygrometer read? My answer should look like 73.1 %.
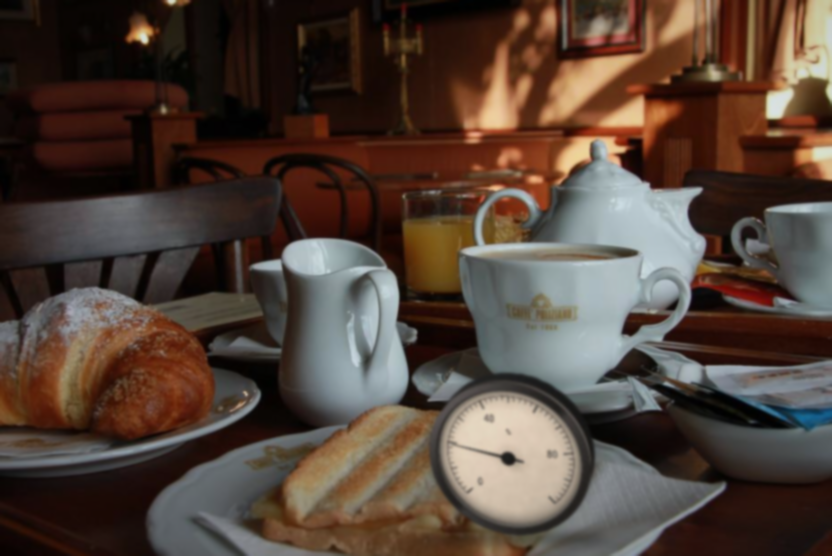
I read 20 %
